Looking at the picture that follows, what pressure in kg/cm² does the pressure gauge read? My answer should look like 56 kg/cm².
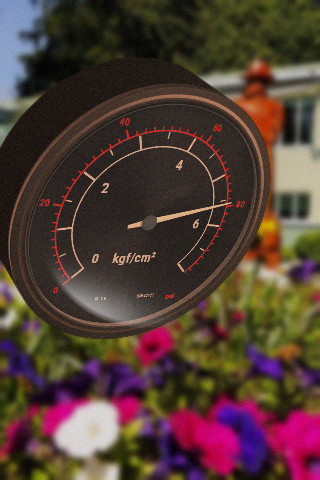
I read 5.5 kg/cm²
